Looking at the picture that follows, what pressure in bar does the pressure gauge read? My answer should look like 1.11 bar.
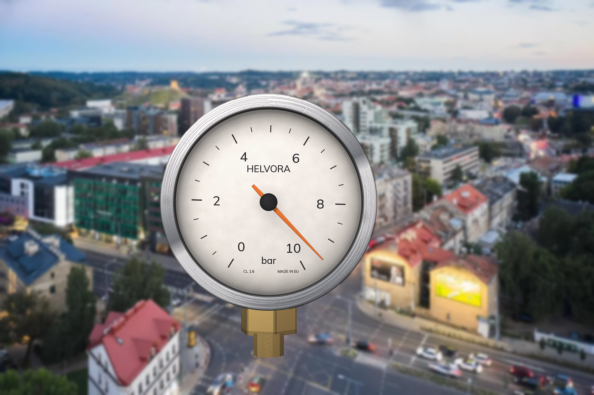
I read 9.5 bar
